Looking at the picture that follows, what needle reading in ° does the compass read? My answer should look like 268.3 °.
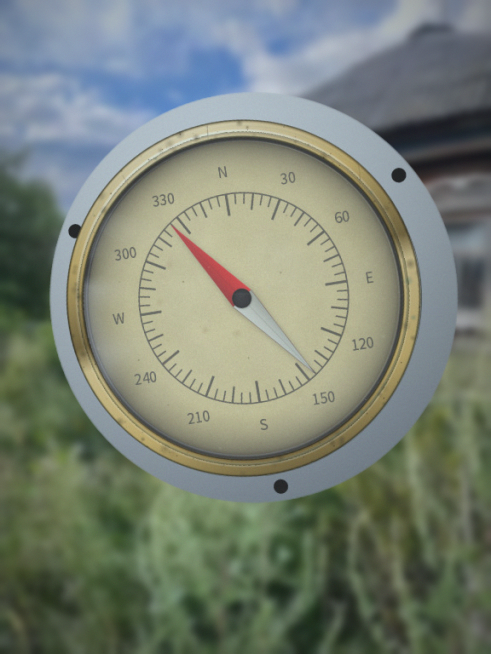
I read 325 °
